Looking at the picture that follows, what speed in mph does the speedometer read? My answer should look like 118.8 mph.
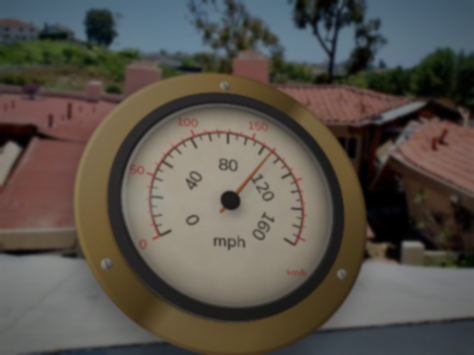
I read 105 mph
